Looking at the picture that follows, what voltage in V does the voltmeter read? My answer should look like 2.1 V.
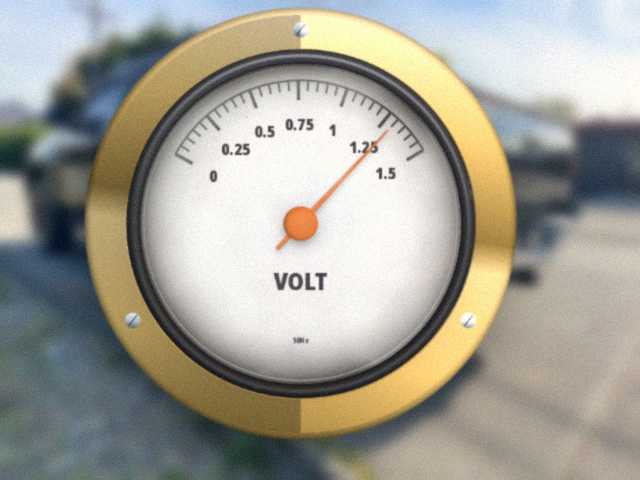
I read 1.3 V
